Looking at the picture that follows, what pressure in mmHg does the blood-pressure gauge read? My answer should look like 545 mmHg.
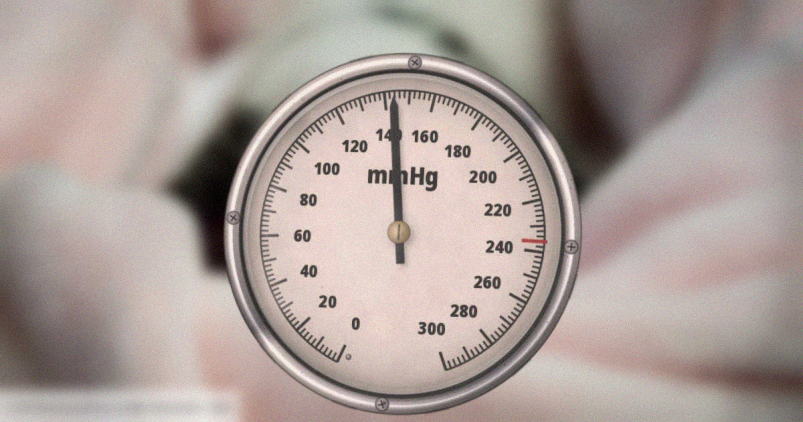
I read 144 mmHg
